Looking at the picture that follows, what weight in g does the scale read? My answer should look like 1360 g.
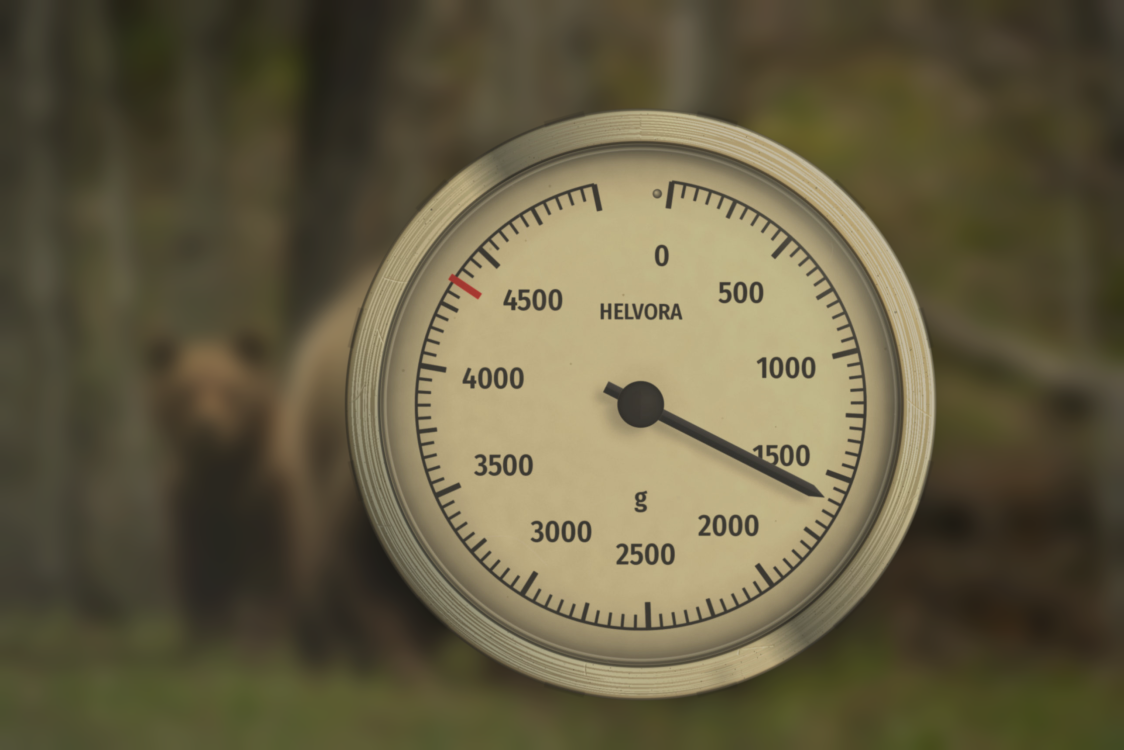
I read 1600 g
